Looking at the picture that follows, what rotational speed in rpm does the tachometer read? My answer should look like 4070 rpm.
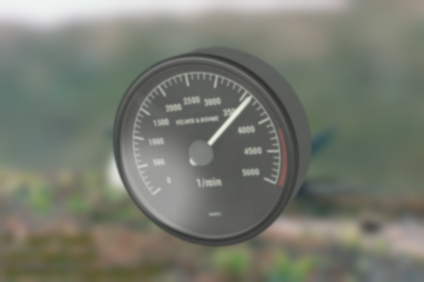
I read 3600 rpm
